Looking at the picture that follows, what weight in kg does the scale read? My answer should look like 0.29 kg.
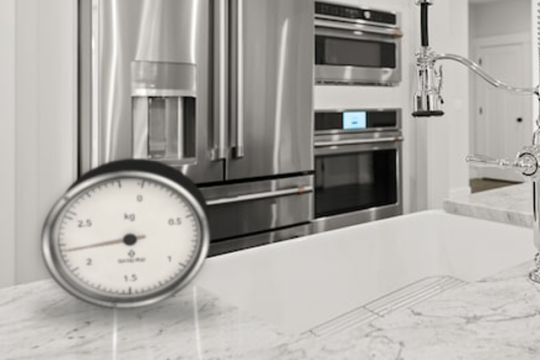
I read 2.2 kg
